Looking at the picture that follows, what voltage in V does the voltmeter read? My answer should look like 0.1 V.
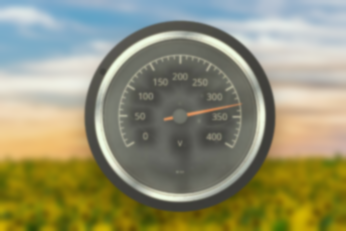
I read 330 V
